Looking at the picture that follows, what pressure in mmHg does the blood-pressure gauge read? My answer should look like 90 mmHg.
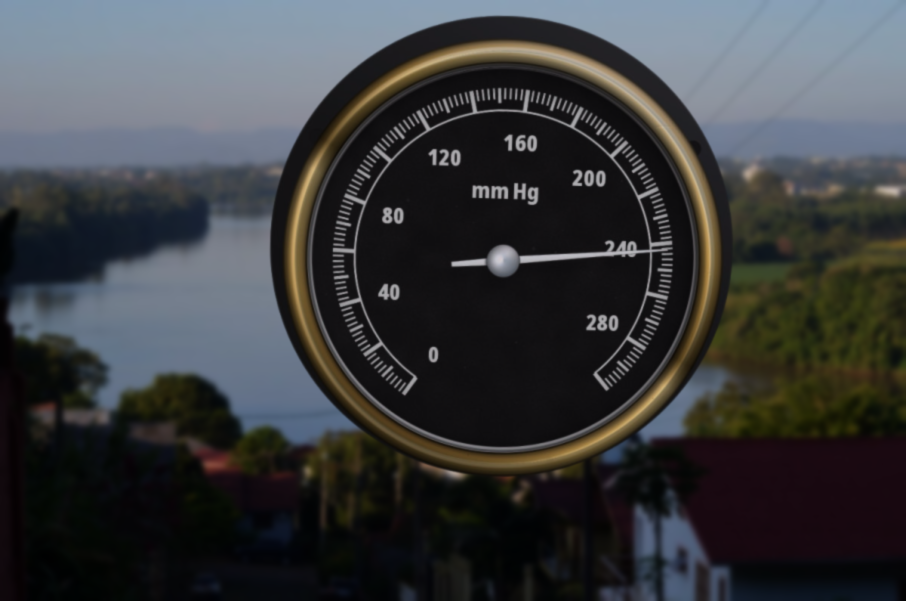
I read 242 mmHg
